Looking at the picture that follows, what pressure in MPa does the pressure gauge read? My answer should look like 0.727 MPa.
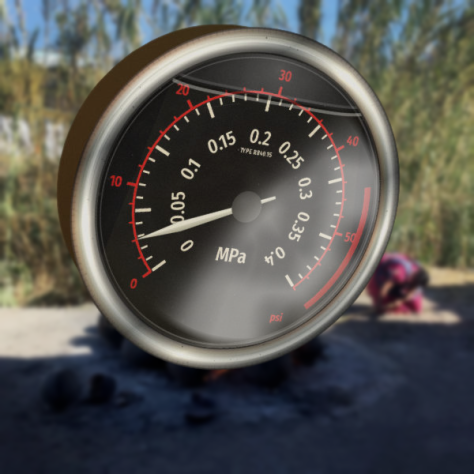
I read 0.03 MPa
